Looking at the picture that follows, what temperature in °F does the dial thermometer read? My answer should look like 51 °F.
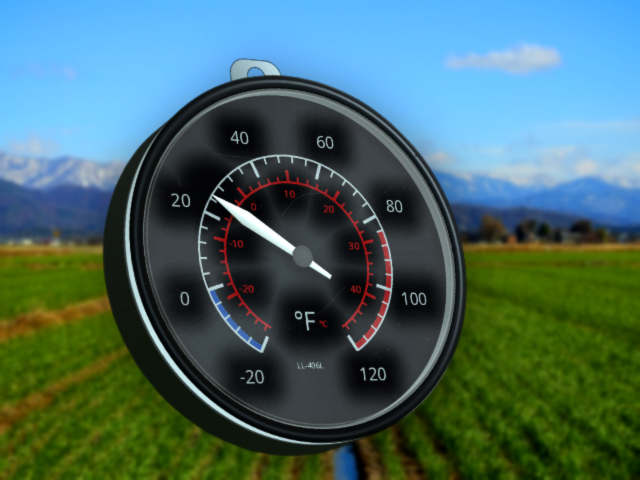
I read 24 °F
